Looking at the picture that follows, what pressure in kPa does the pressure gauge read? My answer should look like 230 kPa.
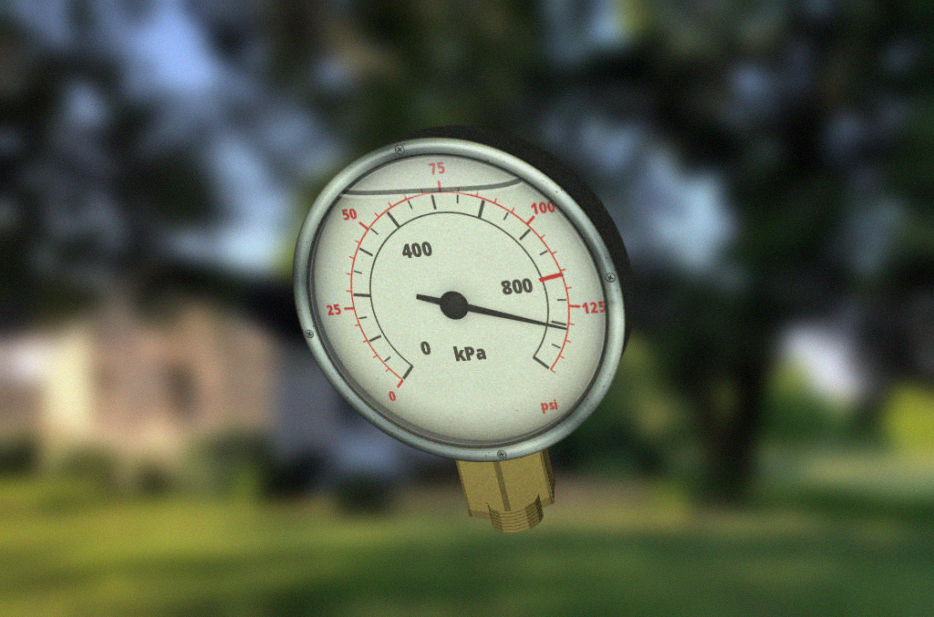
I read 900 kPa
